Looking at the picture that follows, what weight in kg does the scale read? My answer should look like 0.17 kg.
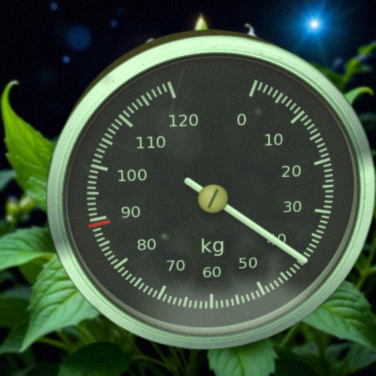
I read 40 kg
